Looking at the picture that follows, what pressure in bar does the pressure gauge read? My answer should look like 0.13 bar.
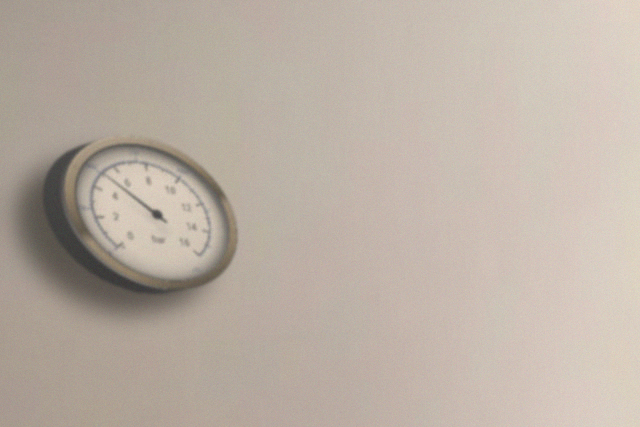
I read 5 bar
